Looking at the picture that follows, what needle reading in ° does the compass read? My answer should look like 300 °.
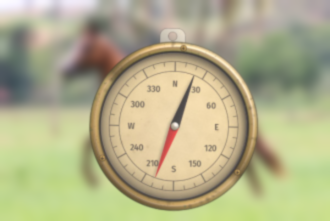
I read 200 °
